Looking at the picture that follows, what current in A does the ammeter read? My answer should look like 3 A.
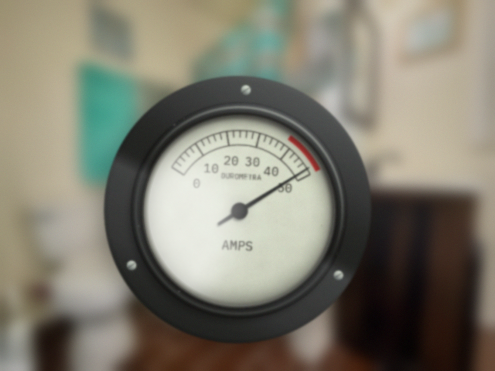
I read 48 A
